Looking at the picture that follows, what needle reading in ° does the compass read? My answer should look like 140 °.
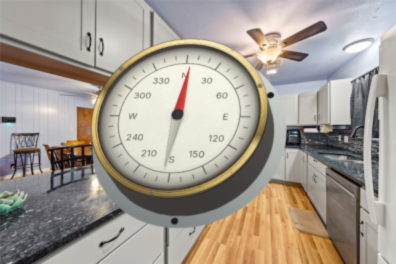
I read 5 °
